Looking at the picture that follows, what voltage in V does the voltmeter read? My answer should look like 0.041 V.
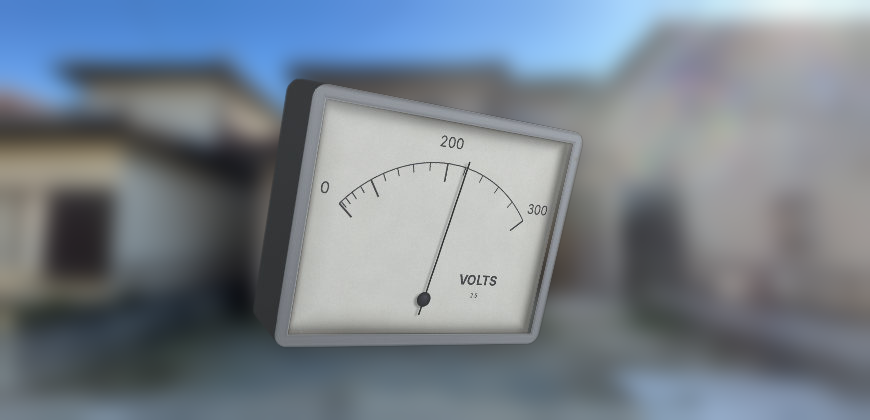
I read 220 V
